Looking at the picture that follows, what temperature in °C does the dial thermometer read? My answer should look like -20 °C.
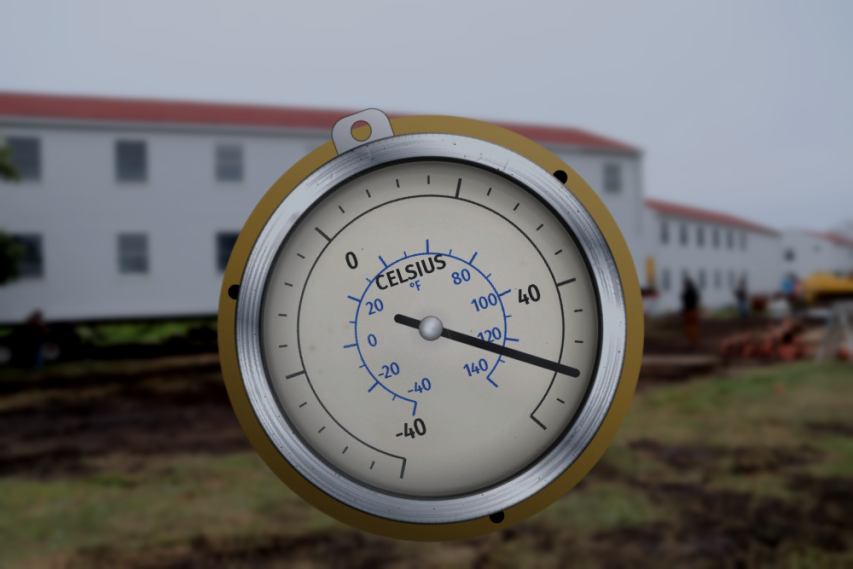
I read 52 °C
